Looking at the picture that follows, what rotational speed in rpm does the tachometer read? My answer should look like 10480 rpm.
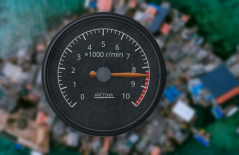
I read 8400 rpm
